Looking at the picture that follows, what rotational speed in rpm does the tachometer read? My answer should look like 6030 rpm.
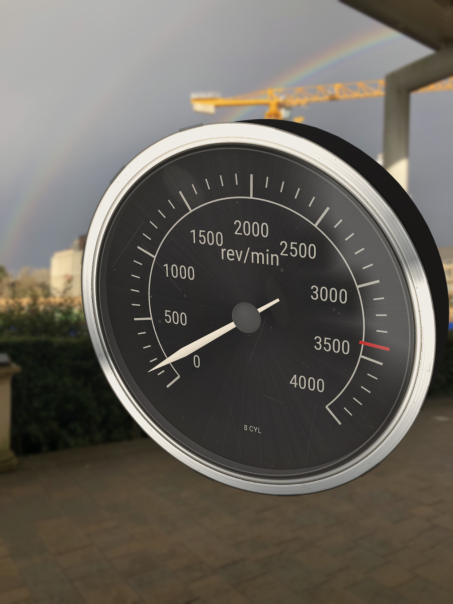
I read 150 rpm
